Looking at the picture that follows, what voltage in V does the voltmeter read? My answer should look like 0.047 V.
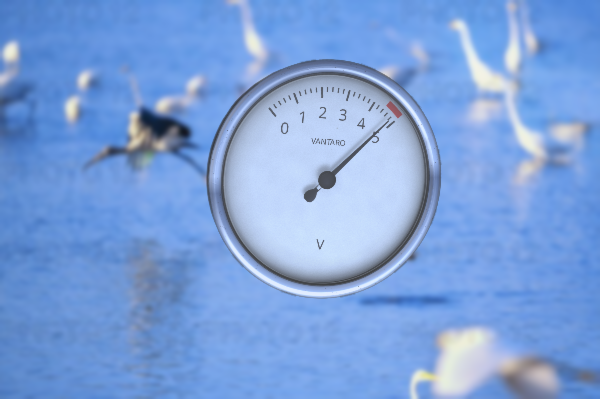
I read 4.8 V
